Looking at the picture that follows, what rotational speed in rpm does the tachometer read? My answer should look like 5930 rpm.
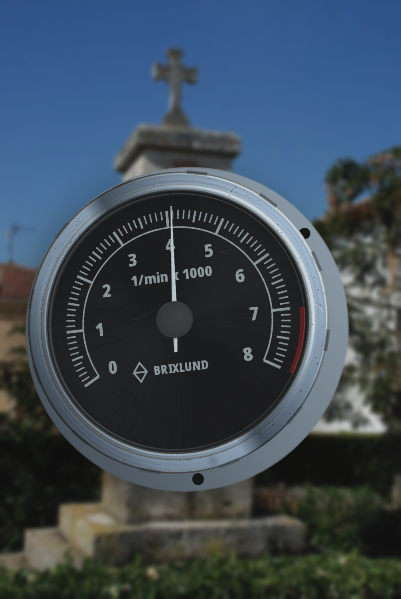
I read 4100 rpm
